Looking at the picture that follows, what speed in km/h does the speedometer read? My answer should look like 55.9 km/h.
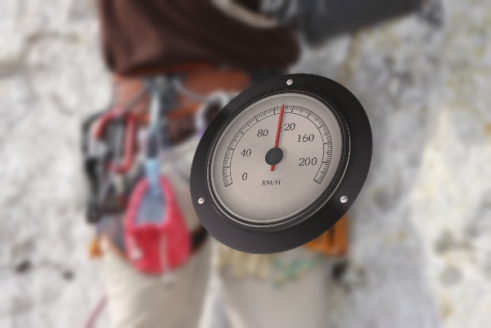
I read 110 km/h
